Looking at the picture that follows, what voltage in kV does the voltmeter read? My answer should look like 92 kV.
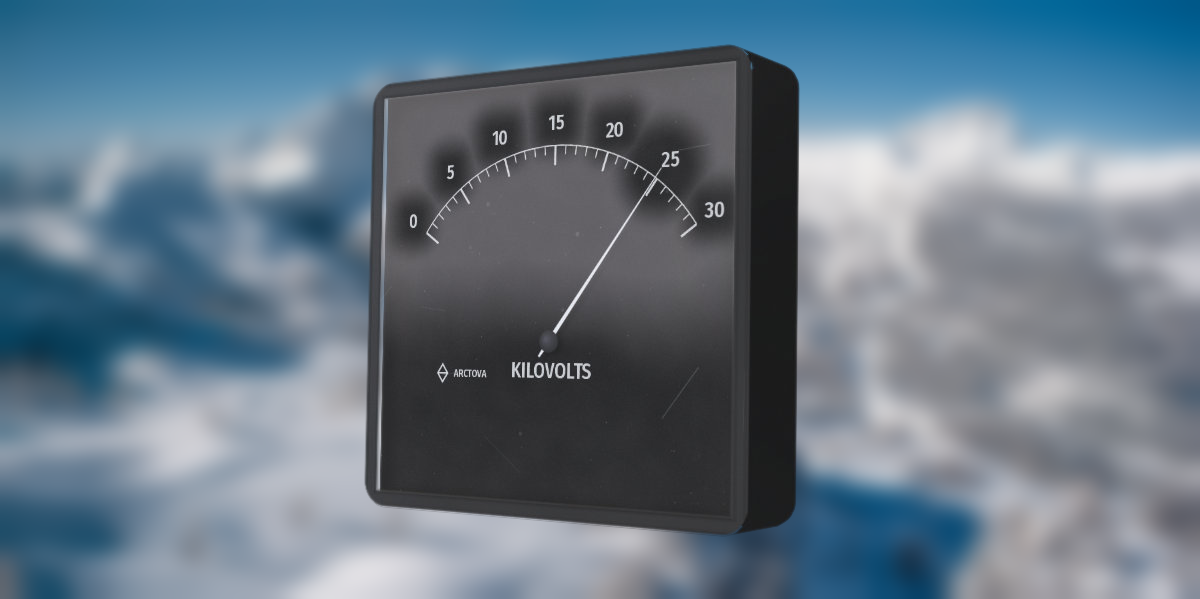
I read 25 kV
